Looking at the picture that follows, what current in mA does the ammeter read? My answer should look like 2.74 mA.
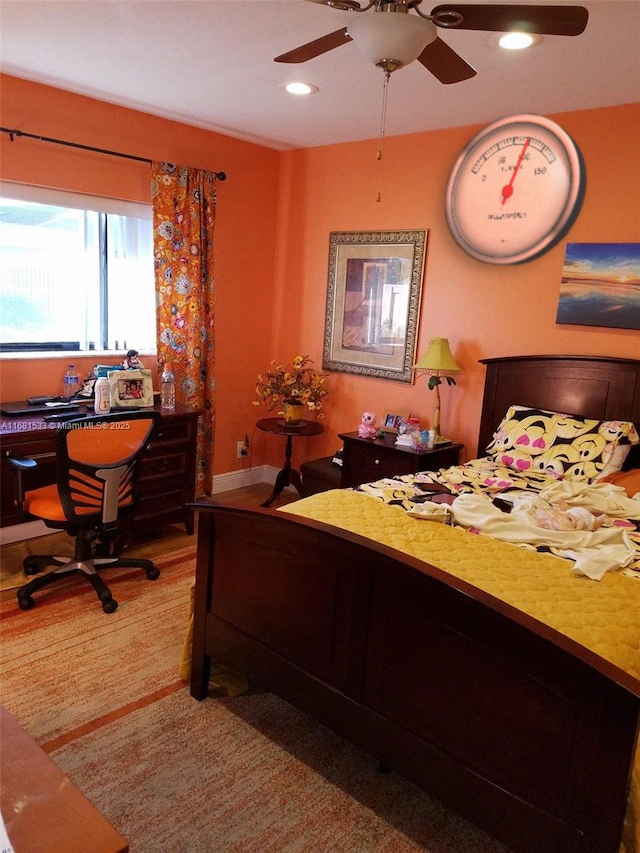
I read 100 mA
